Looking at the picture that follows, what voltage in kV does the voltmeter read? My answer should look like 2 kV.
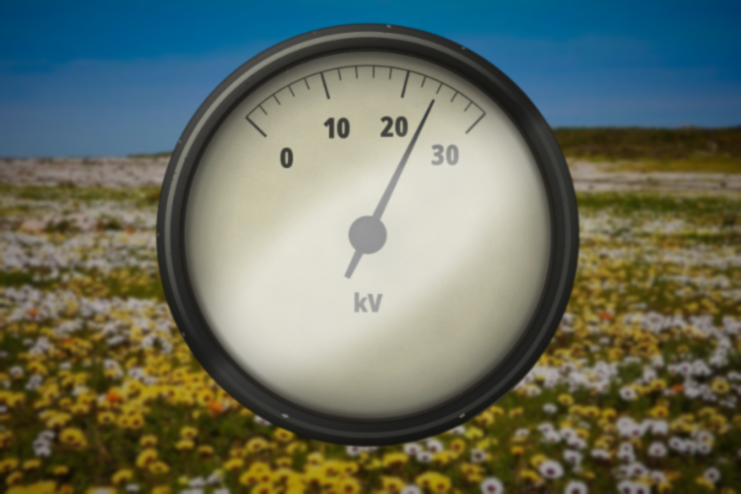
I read 24 kV
